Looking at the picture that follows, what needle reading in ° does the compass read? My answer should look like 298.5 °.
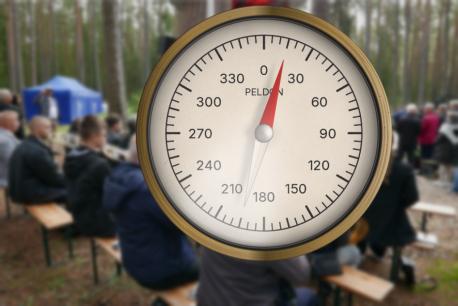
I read 15 °
